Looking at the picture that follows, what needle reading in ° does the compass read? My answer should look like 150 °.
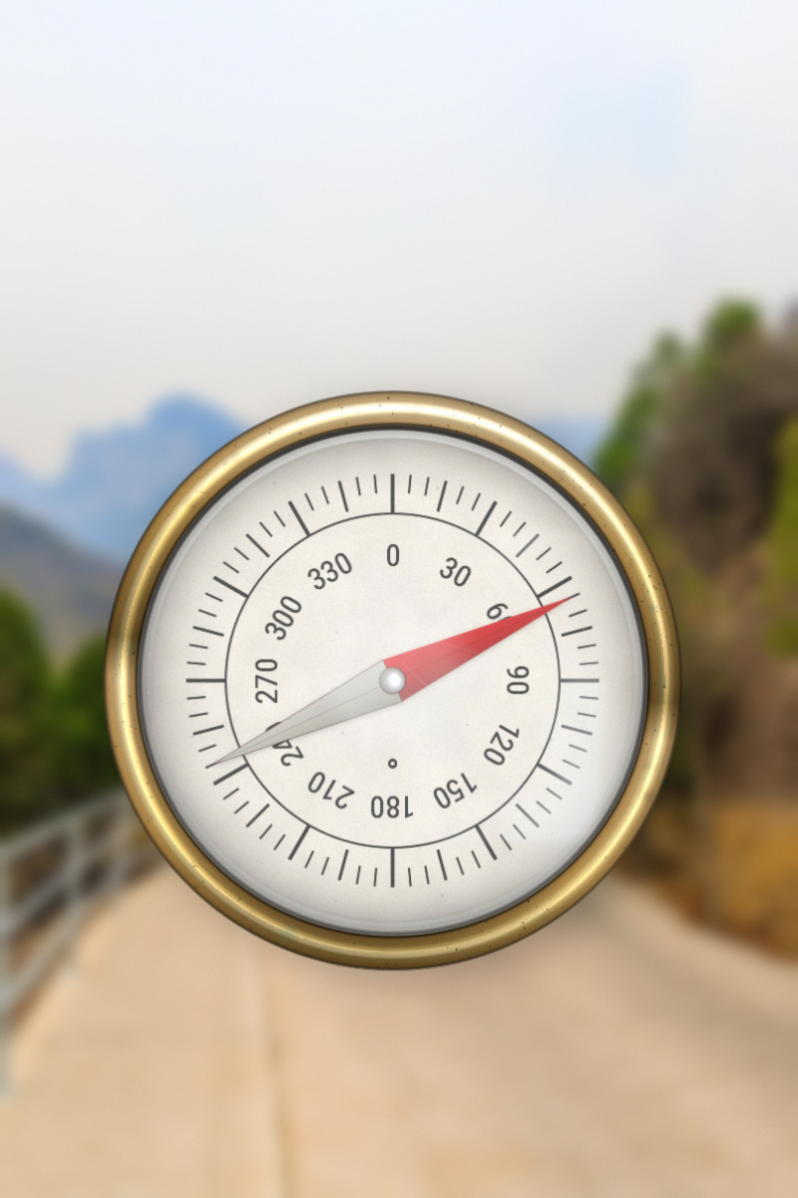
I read 65 °
